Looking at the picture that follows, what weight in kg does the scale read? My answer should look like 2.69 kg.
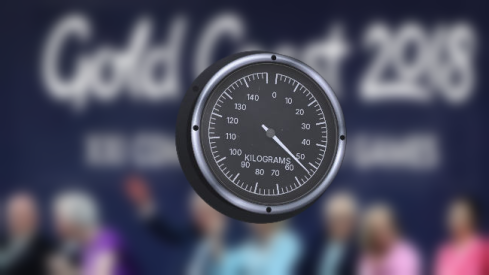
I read 54 kg
